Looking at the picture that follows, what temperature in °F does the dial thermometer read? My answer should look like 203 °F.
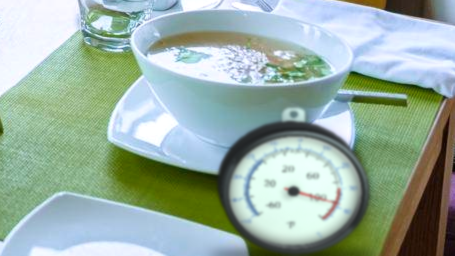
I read 100 °F
